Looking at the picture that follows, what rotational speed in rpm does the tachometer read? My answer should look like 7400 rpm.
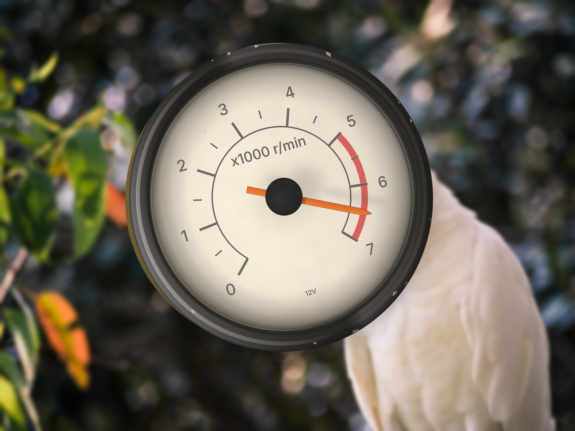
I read 6500 rpm
